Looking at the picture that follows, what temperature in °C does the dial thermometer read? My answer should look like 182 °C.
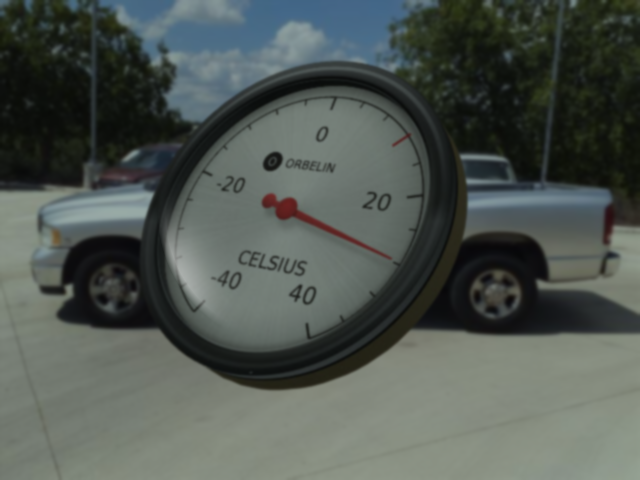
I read 28 °C
